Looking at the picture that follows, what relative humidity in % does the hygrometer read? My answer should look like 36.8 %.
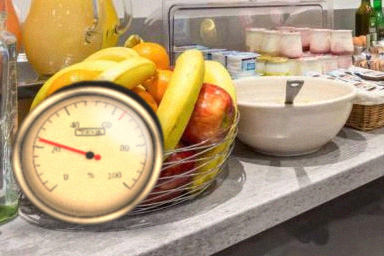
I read 24 %
